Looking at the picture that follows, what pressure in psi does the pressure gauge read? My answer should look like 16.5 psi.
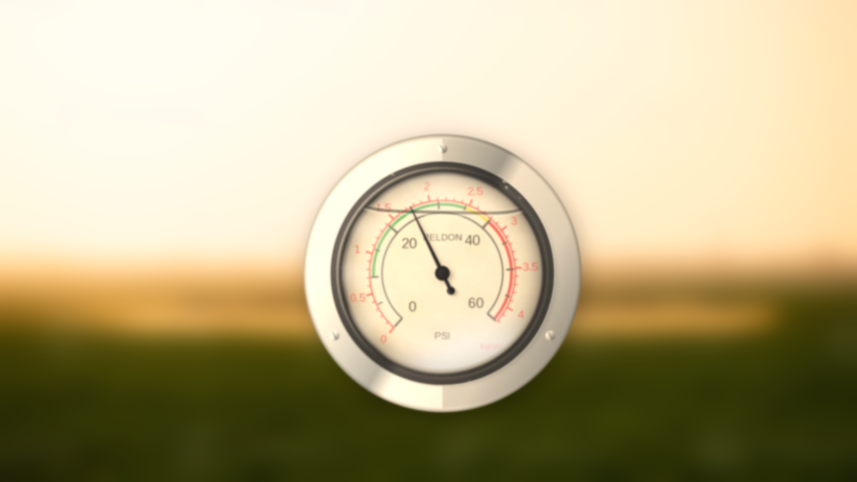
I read 25 psi
